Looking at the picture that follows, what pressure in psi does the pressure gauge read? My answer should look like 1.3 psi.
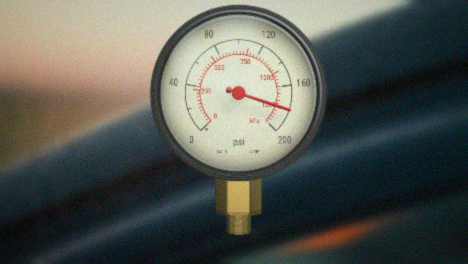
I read 180 psi
